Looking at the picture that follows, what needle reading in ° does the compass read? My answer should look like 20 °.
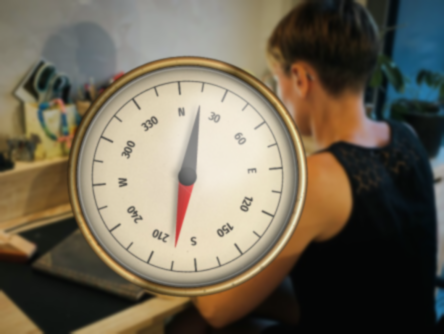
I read 195 °
